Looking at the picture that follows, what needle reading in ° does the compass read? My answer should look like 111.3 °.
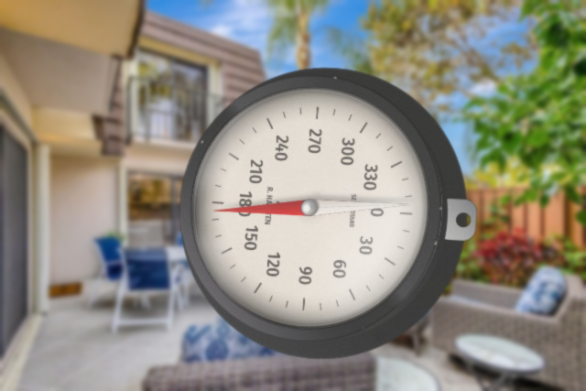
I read 175 °
